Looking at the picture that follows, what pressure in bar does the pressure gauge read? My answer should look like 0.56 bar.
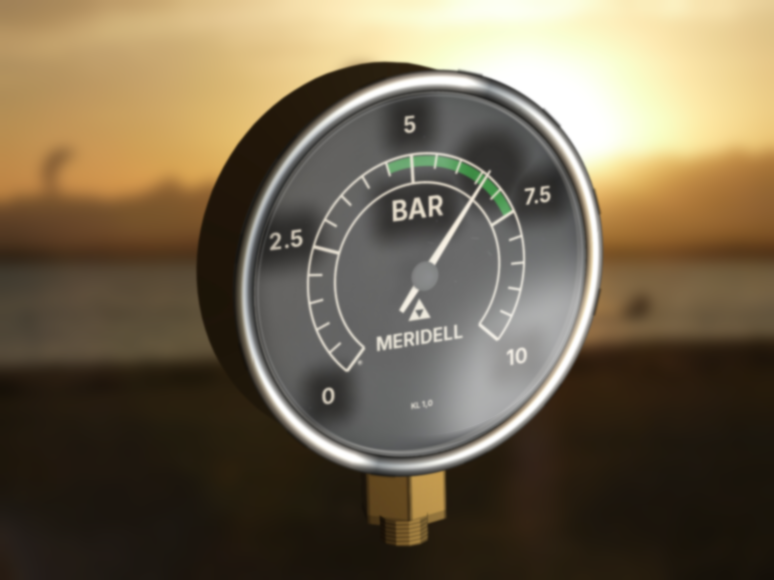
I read 6.5 bar
